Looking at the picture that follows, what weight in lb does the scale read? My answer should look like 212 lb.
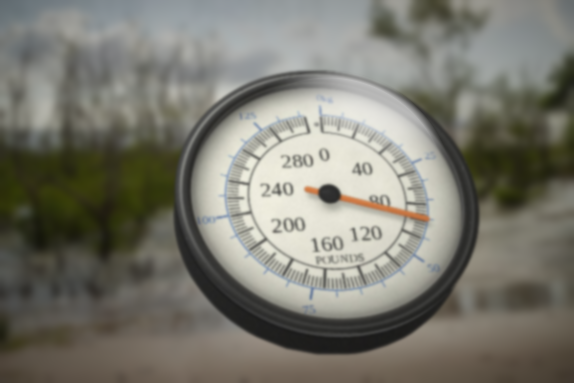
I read 90 lb
